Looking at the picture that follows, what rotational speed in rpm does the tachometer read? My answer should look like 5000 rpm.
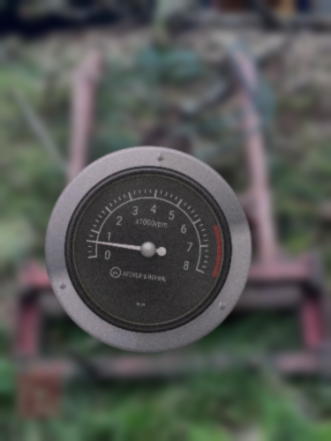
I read 600 rpm
